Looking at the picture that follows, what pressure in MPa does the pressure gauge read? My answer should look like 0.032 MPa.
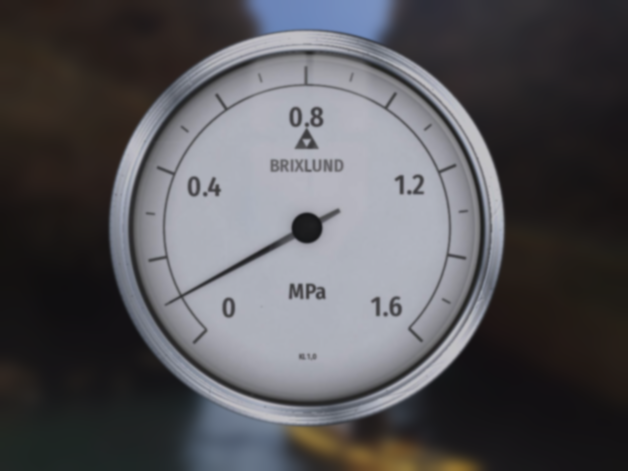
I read 0.1 MPa
